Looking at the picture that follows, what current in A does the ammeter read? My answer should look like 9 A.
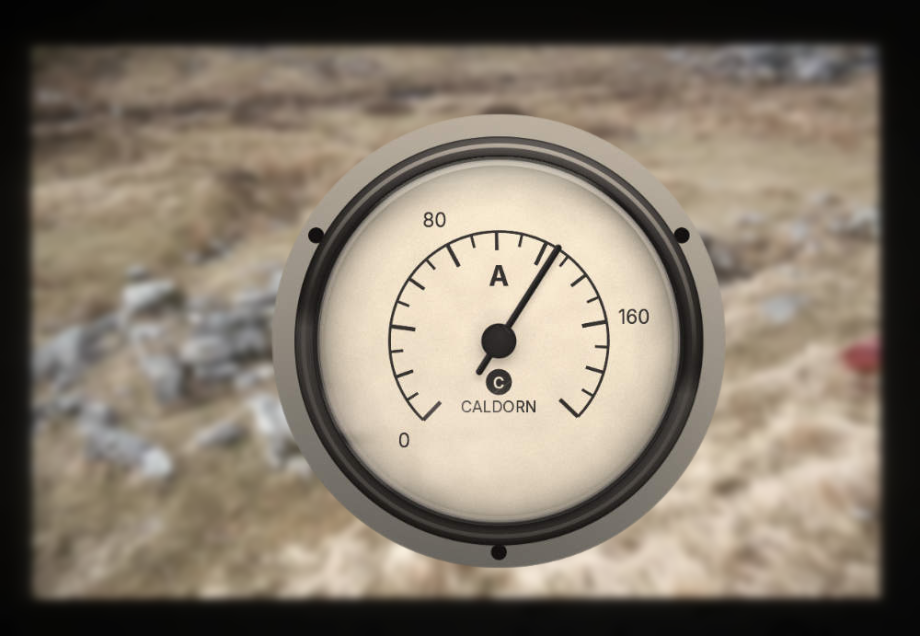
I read 125 A
